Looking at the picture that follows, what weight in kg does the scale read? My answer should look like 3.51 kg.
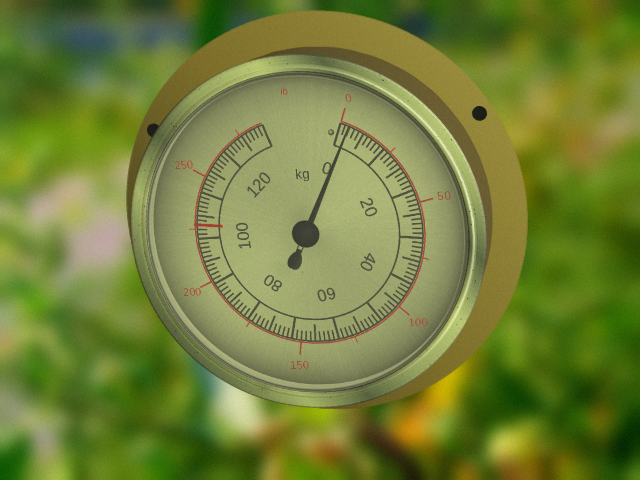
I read 2 kg
